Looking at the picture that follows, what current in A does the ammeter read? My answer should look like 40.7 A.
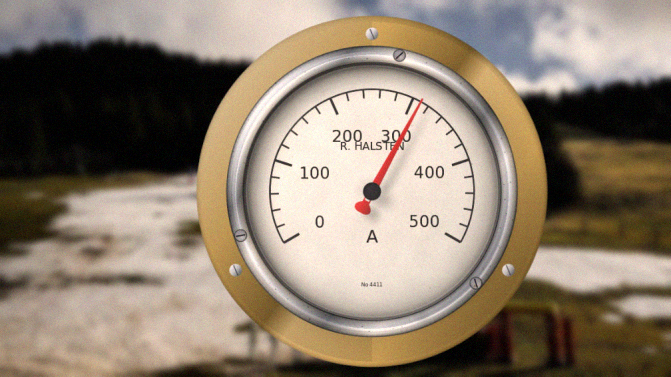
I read 310 A
